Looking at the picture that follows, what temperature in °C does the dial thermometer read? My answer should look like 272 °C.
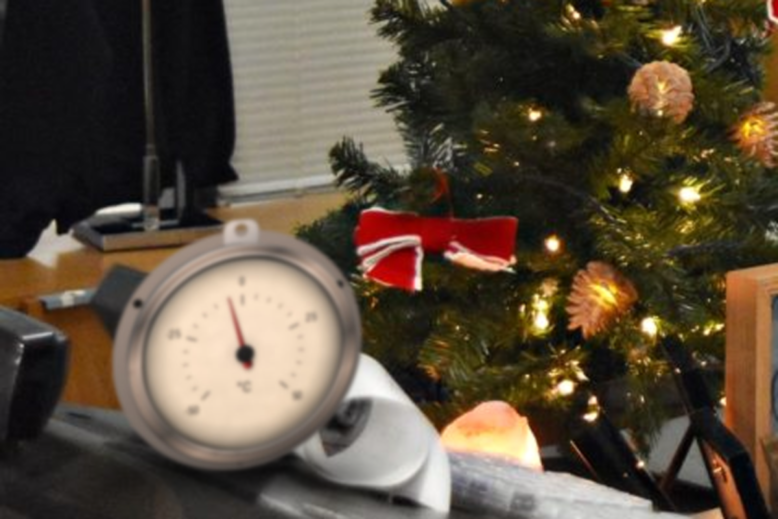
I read -5 °C
